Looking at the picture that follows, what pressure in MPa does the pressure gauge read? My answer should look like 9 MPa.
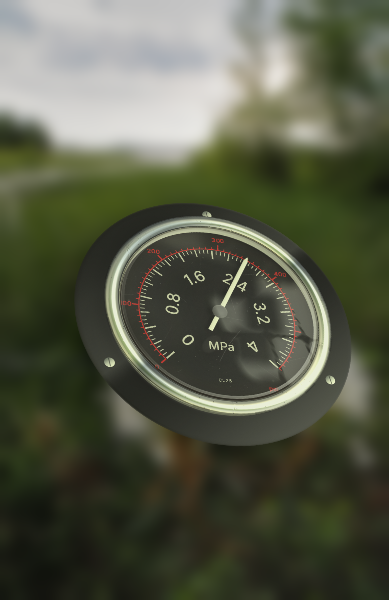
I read 2.4 MPa
